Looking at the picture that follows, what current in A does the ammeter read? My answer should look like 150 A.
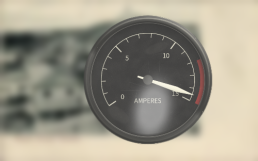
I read 14.5 A
